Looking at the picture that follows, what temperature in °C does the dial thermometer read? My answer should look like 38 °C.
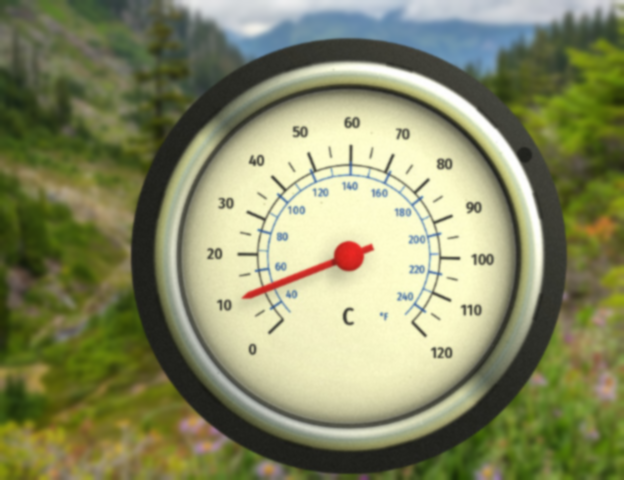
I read 10 °C
